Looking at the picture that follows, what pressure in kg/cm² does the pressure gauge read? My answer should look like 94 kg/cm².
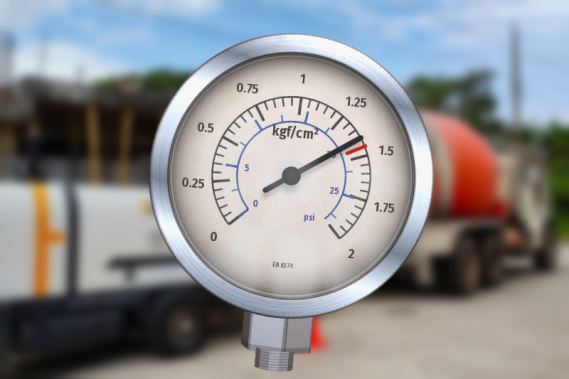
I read 1.4 kg/cm²
